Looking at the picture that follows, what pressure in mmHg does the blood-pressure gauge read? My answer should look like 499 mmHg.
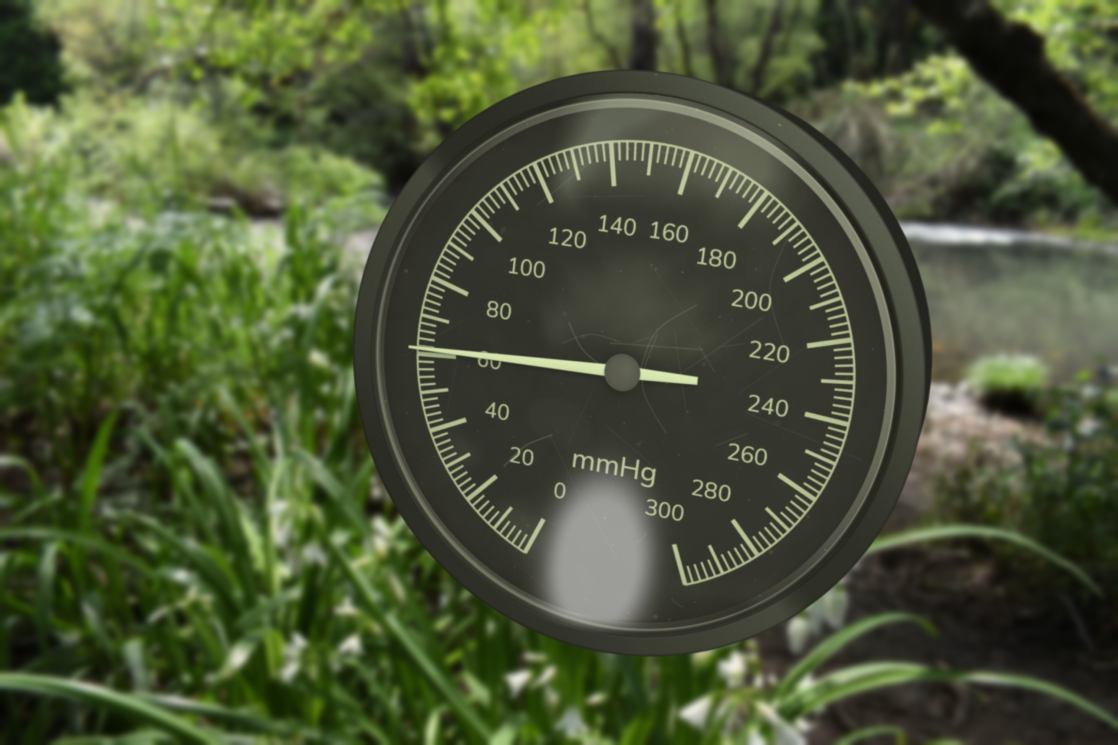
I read 62 mmHg
